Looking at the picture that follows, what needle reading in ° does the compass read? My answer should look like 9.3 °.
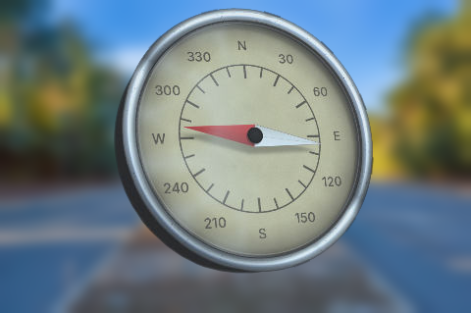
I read 277.5 °
